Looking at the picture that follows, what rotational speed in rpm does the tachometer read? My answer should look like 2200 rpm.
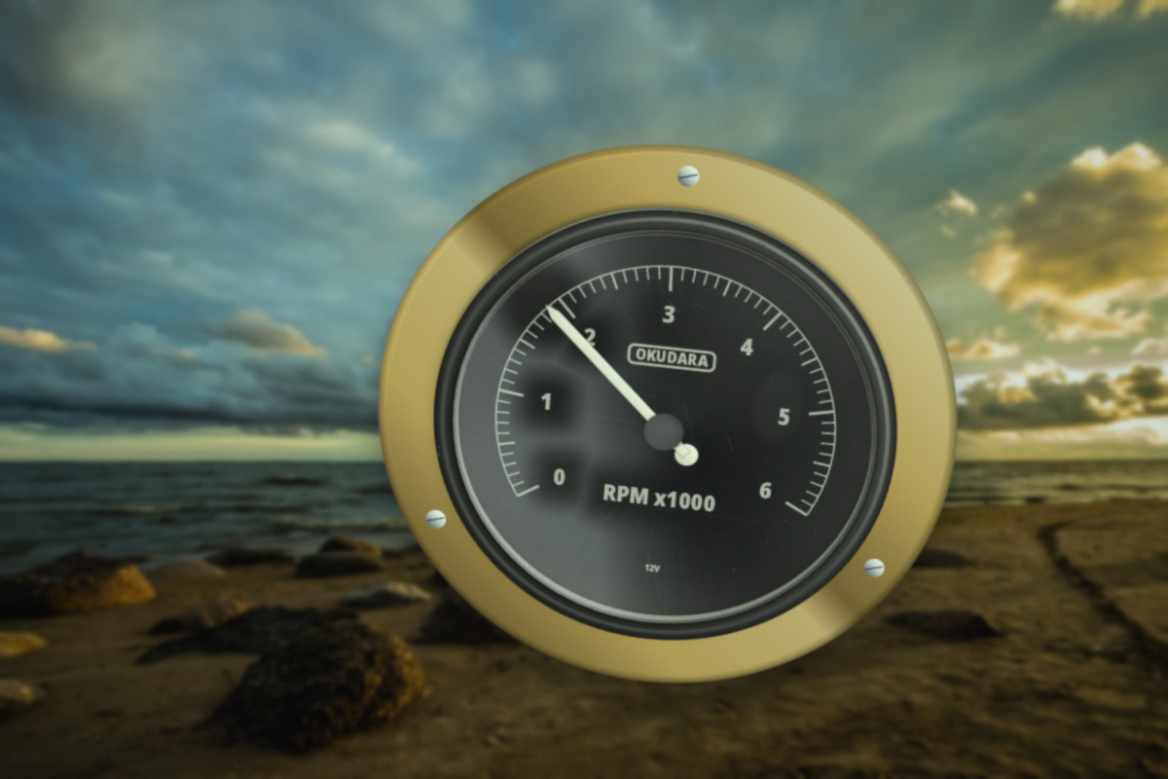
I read 1900 rpm
